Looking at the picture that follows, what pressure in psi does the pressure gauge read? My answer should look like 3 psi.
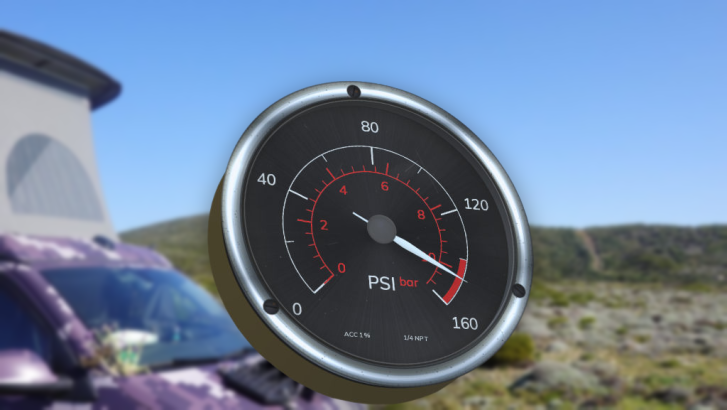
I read 150 psi
